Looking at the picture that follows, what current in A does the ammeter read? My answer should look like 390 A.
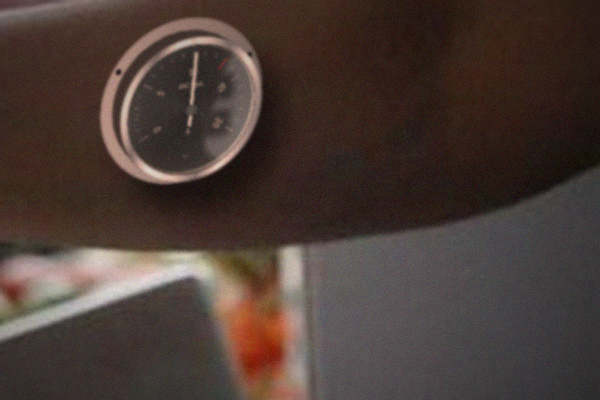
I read 10 A
